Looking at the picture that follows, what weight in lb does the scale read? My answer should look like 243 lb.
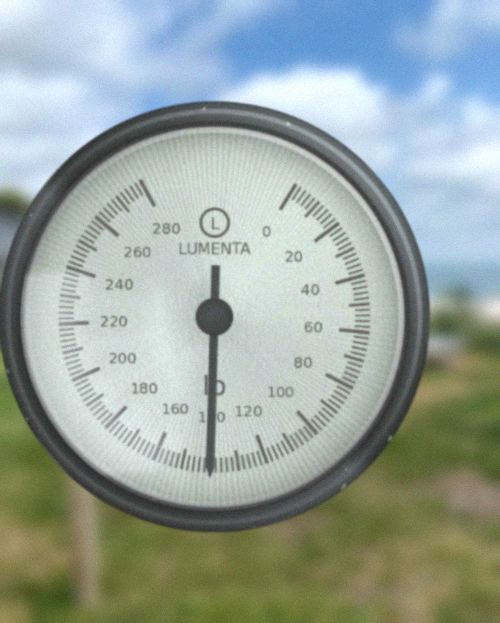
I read 140 lb
